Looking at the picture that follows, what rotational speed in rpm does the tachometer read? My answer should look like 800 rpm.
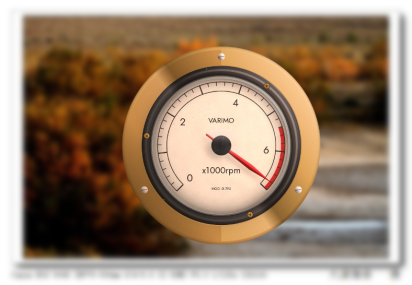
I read 6800 rpm
